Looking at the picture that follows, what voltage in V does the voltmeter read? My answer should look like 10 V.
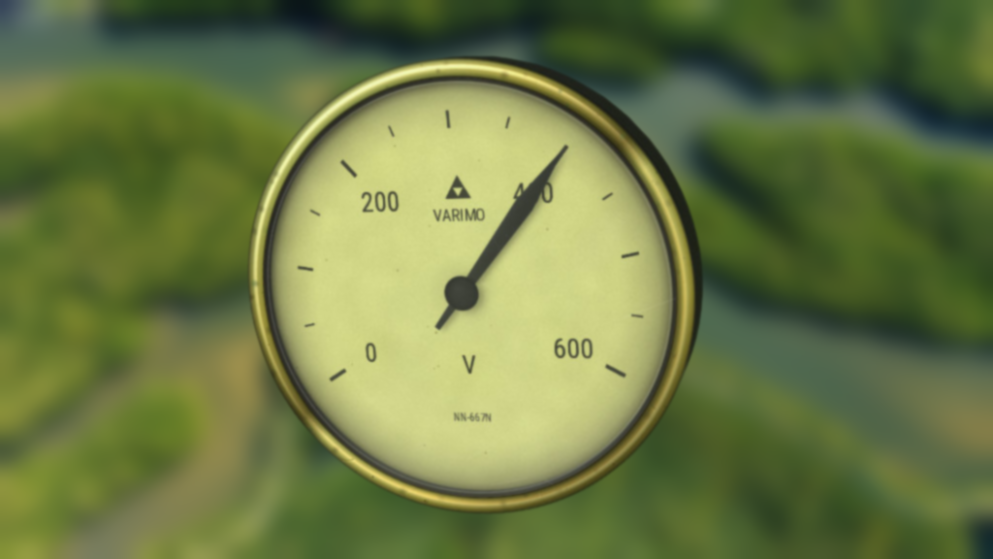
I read 400 V
